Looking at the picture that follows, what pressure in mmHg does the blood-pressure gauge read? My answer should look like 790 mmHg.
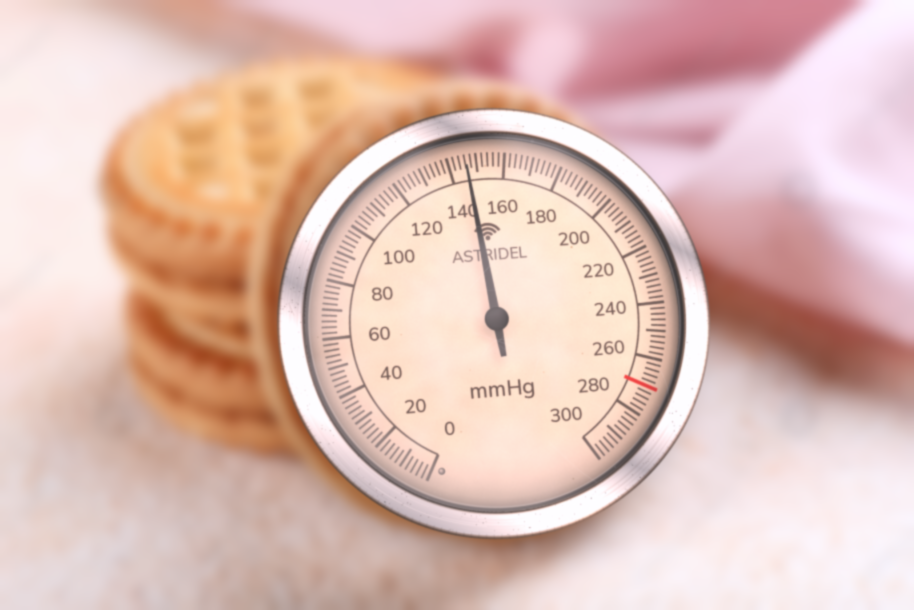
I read 146 mmHg
